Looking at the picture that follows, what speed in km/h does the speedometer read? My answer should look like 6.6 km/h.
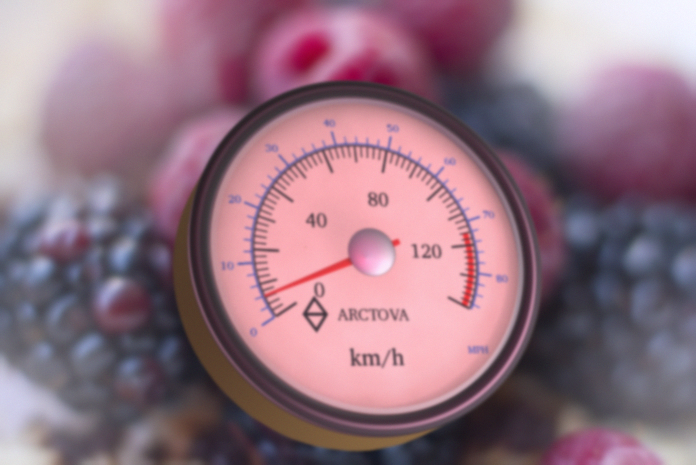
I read 6 km/h
